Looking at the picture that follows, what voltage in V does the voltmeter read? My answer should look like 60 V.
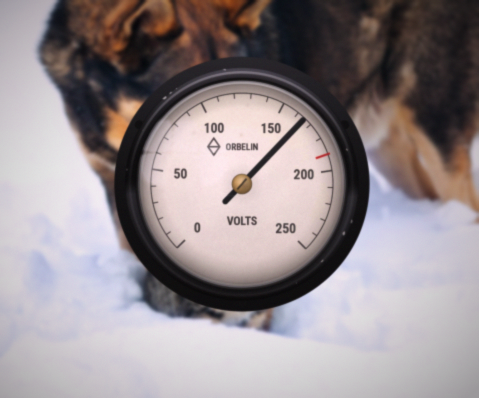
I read 165 V
